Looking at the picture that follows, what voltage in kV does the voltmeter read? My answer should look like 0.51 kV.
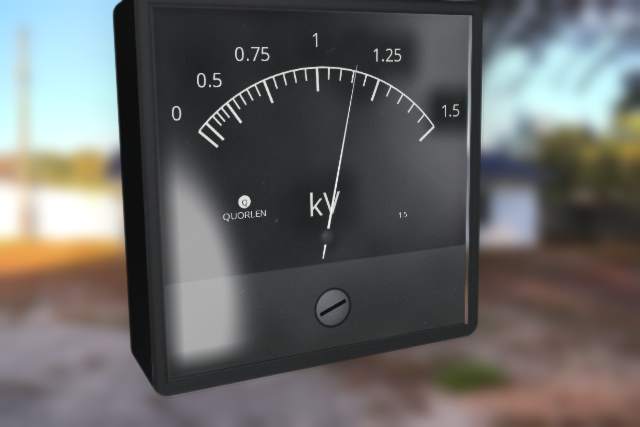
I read 1.15 kV
